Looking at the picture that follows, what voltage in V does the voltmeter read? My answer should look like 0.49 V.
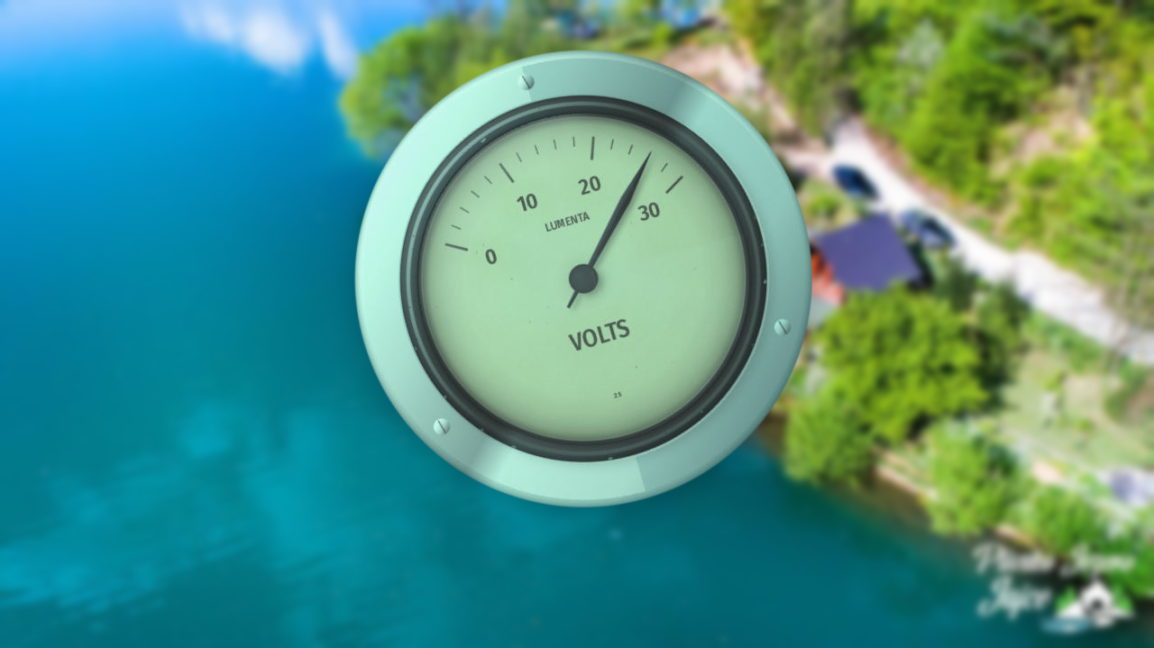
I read 26 V
